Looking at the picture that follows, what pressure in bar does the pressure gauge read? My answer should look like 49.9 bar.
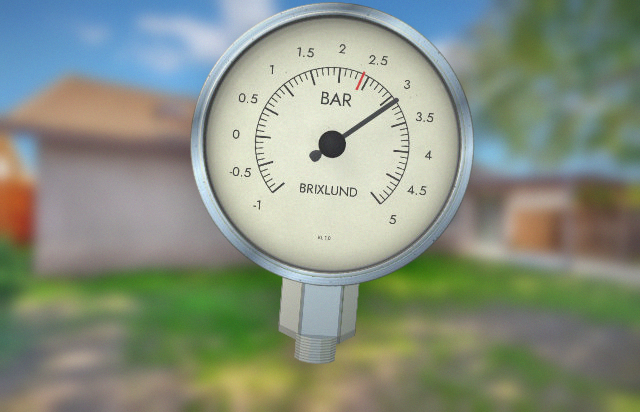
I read 3.1 bar
